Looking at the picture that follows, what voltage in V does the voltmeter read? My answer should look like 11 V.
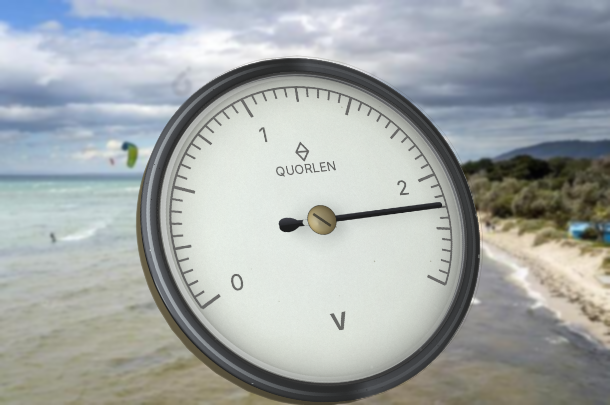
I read 2.15 V
